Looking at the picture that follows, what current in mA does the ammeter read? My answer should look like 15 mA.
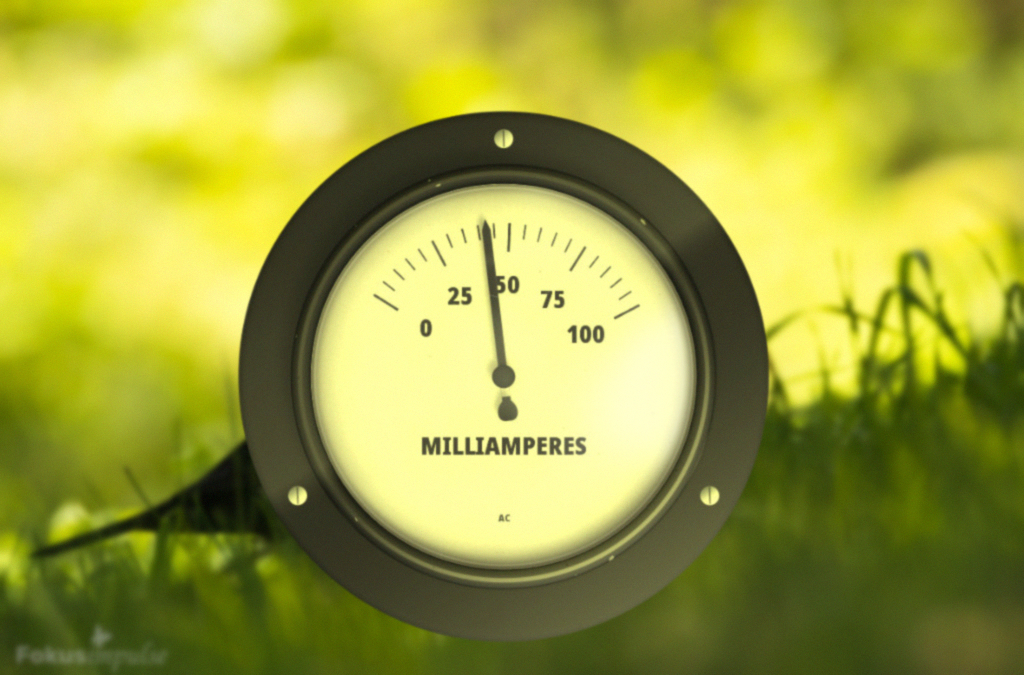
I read 42.5 mA
